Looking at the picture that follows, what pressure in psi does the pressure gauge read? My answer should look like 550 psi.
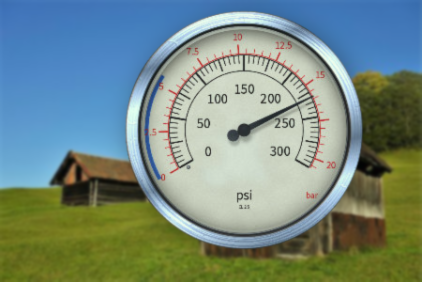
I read 230 psi
